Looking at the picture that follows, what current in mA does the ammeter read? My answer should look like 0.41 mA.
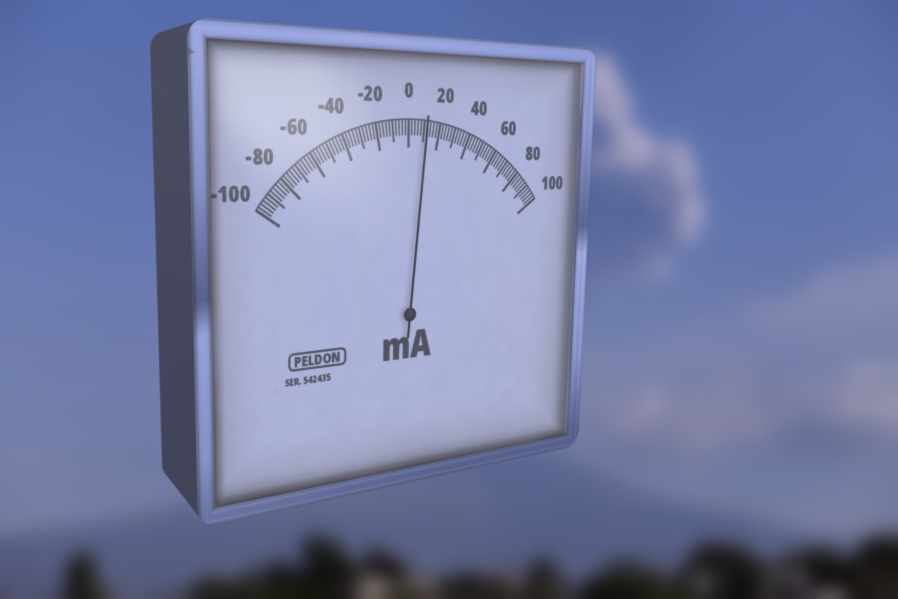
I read 10 mA
